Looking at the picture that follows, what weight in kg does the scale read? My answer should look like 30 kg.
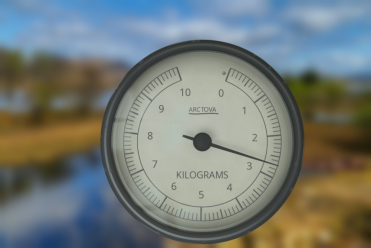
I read 2.7 kg
